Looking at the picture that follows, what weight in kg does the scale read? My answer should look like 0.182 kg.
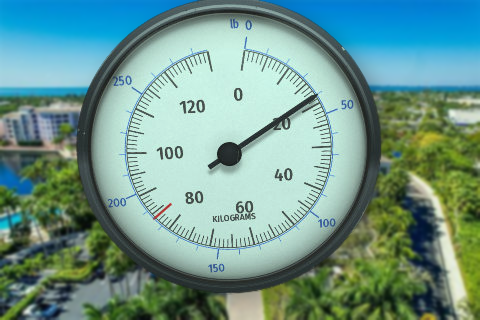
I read 18 kg
